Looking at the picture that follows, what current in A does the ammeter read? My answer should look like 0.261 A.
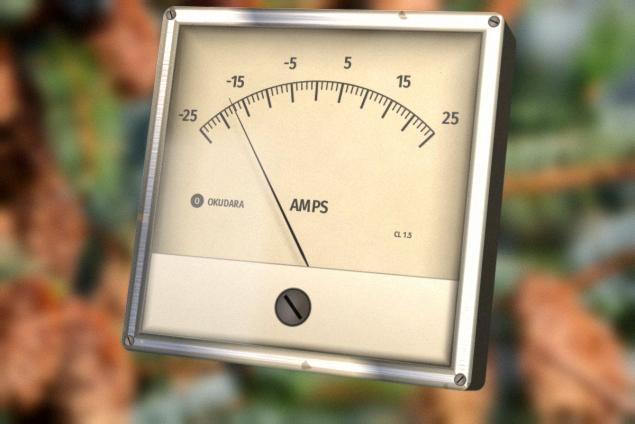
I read -17 A
